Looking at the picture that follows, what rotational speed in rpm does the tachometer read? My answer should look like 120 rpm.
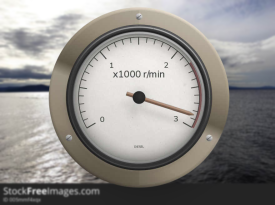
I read 2850 rpm
